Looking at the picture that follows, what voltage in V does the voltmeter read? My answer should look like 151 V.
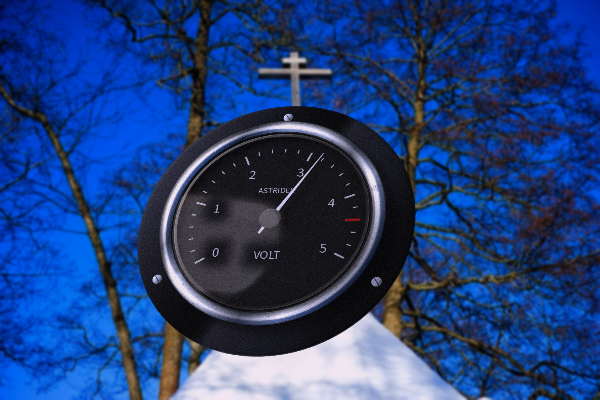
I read 3.2 V
